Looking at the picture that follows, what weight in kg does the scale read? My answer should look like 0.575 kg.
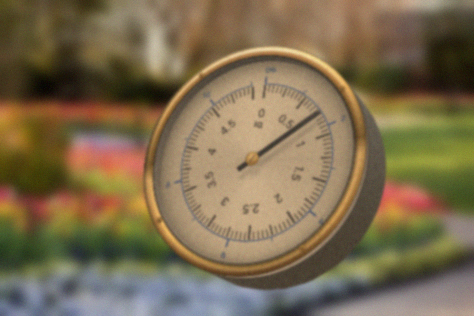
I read 0.75 kg
